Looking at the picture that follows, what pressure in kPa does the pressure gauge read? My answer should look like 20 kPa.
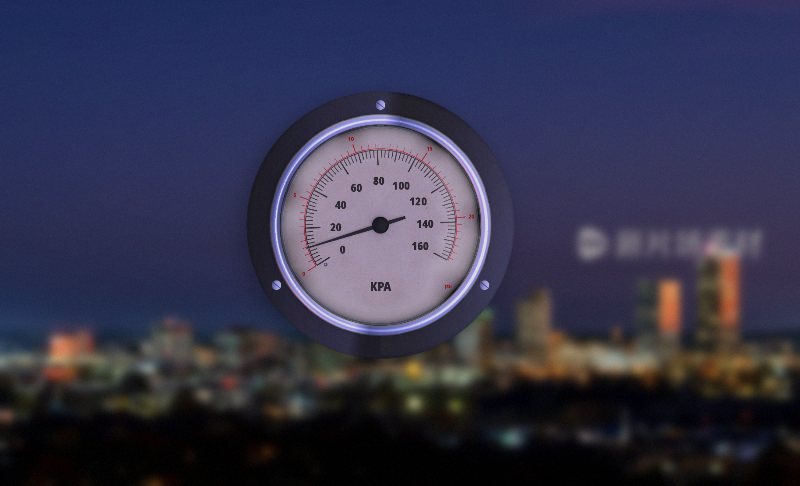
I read 10 kPa
